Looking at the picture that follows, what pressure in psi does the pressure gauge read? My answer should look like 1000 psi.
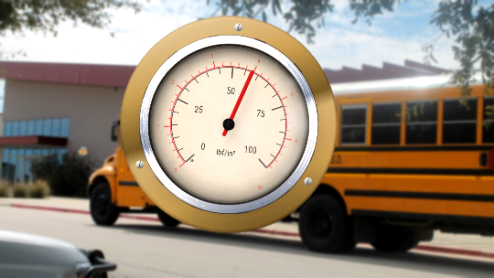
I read 57.5 psi
